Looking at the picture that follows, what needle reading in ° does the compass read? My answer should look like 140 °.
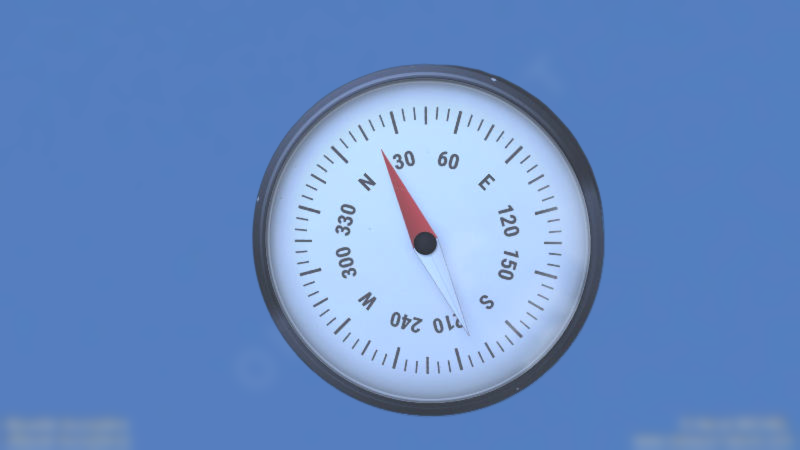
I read 20 °
